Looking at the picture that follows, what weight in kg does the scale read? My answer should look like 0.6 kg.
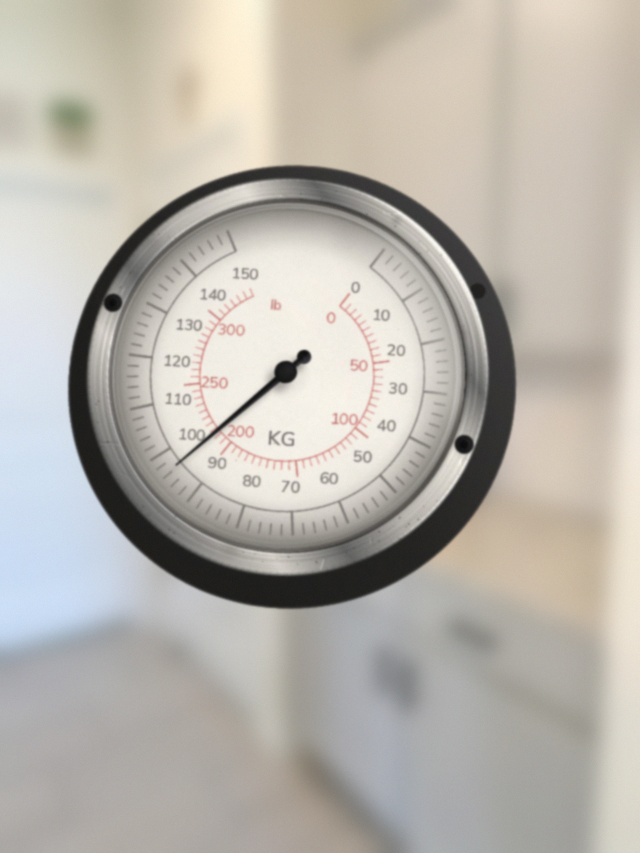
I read 96 kg
